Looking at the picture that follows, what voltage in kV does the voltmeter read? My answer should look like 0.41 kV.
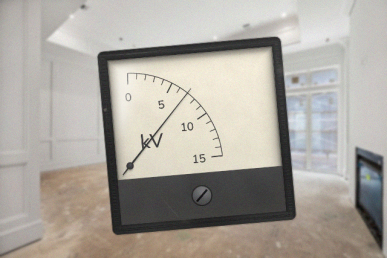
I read 7 kV
